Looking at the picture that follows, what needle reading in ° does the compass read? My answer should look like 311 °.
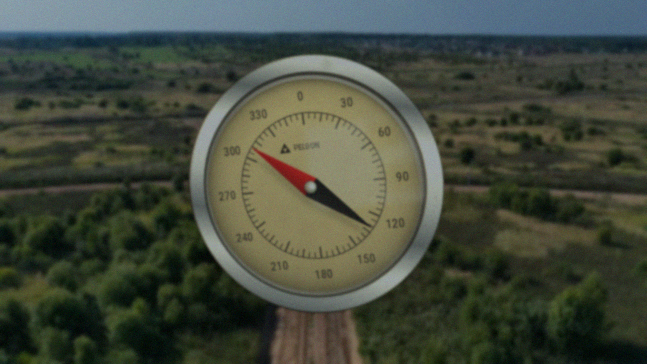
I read 310 °
